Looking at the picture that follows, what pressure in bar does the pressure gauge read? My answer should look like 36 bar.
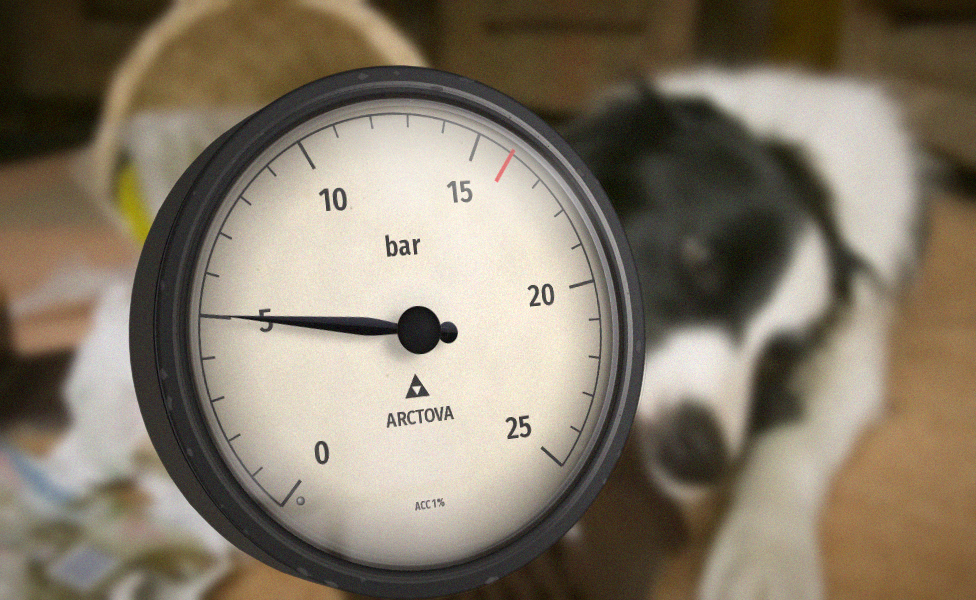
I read 5 bar
